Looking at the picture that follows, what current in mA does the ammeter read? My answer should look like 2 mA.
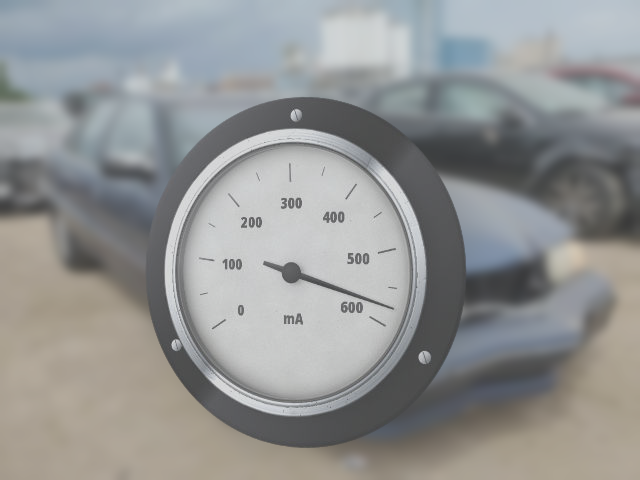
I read 575 mA
